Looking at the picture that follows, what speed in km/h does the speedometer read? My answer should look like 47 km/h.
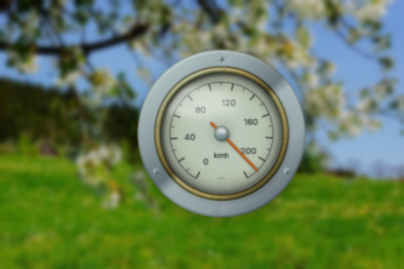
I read 210 km/h
